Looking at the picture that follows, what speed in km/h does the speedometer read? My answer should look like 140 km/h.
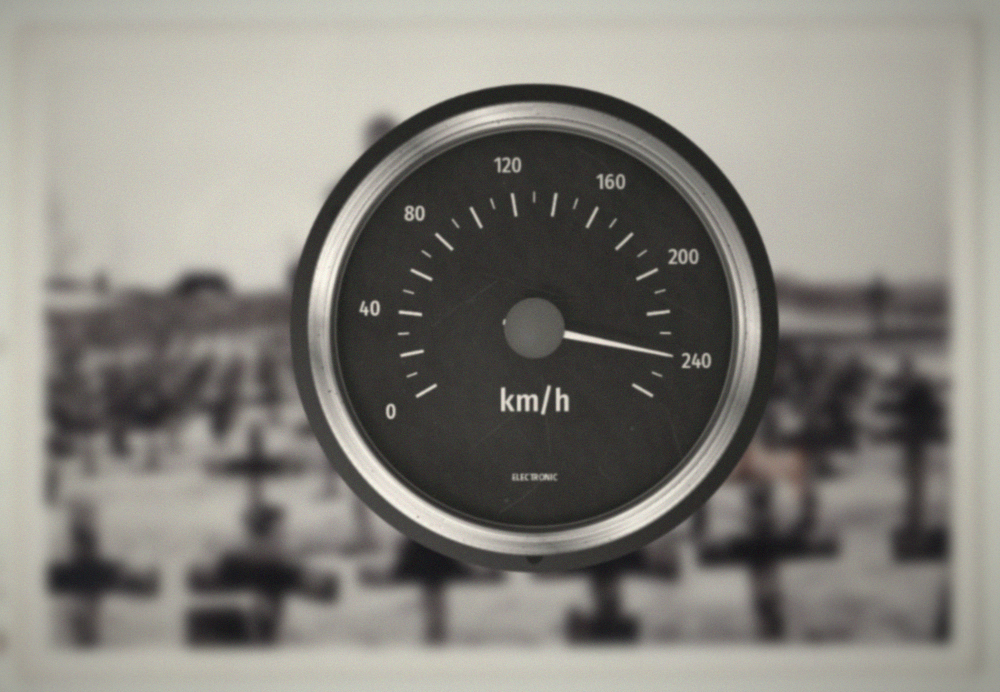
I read 240 km/h
